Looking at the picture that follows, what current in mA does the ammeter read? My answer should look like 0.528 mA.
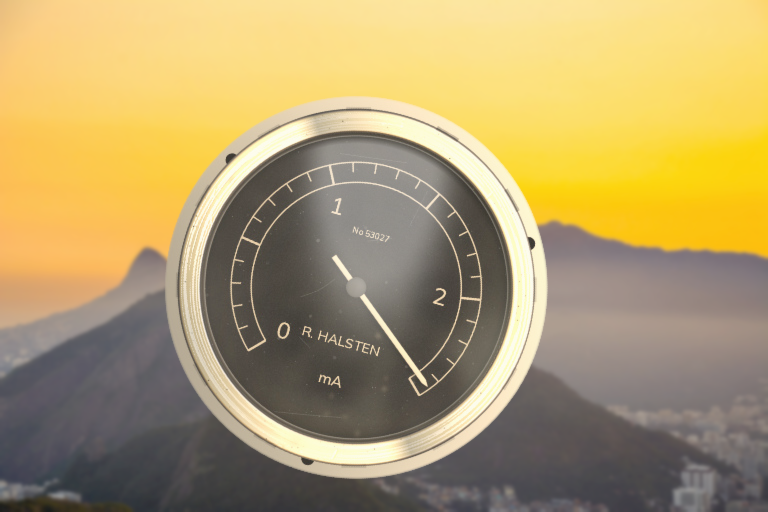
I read 2.45 mA
